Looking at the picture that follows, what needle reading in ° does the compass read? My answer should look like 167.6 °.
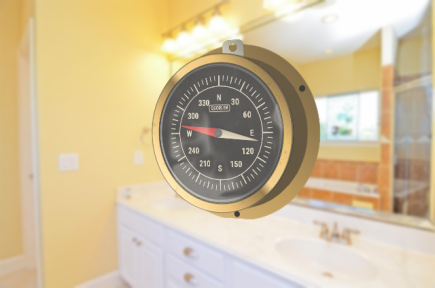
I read 280 °
